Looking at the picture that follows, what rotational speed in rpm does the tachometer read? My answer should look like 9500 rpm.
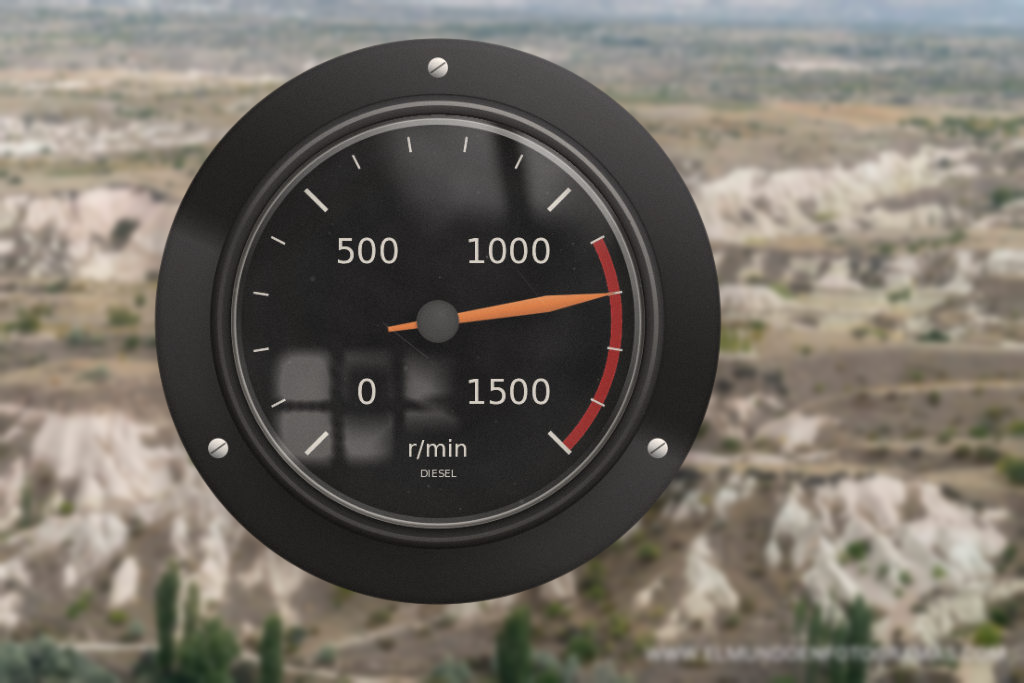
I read 1200 rpm
